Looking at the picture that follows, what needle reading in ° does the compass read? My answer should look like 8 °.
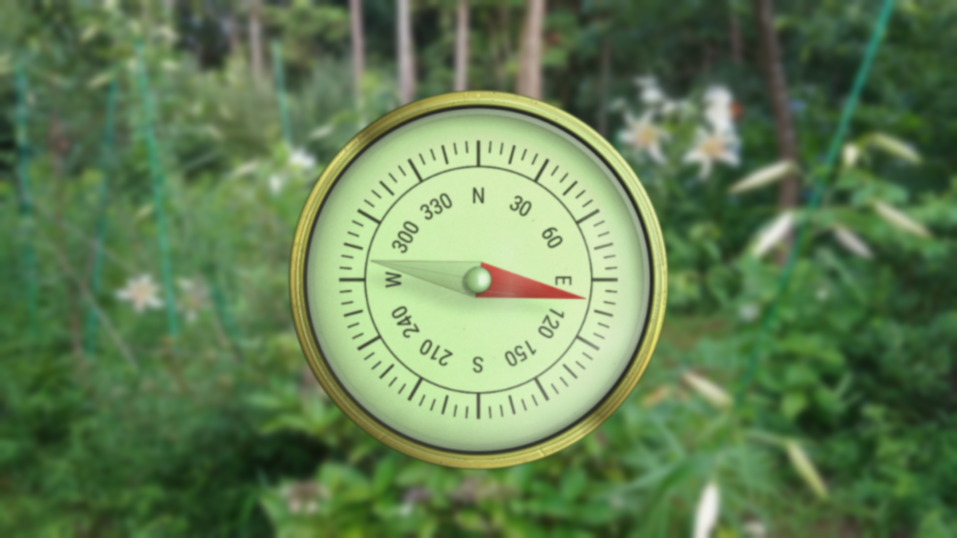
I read 100 °
